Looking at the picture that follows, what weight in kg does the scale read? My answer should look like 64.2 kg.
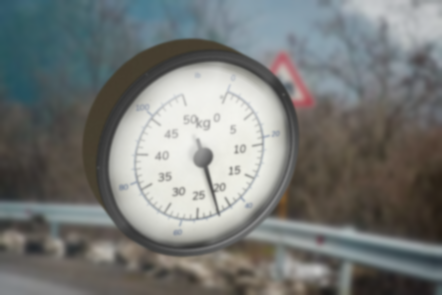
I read 22 kg
